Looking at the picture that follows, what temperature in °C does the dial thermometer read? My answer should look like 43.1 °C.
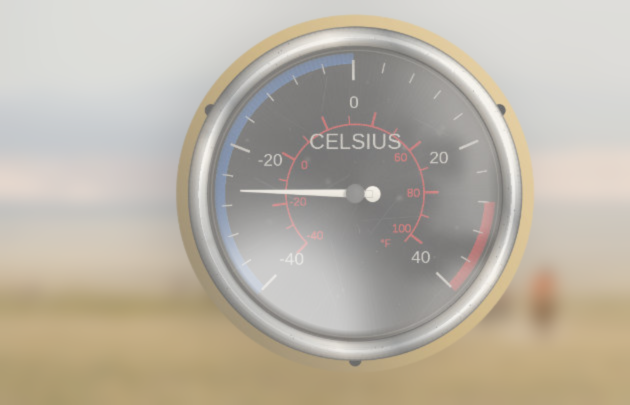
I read -26 °C
